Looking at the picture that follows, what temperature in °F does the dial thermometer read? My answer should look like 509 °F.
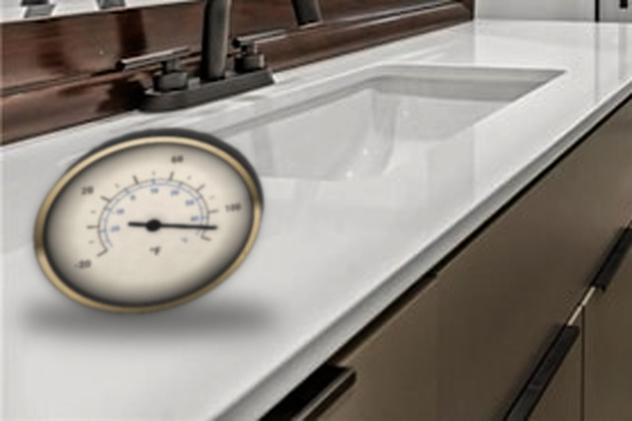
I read 110 °F
